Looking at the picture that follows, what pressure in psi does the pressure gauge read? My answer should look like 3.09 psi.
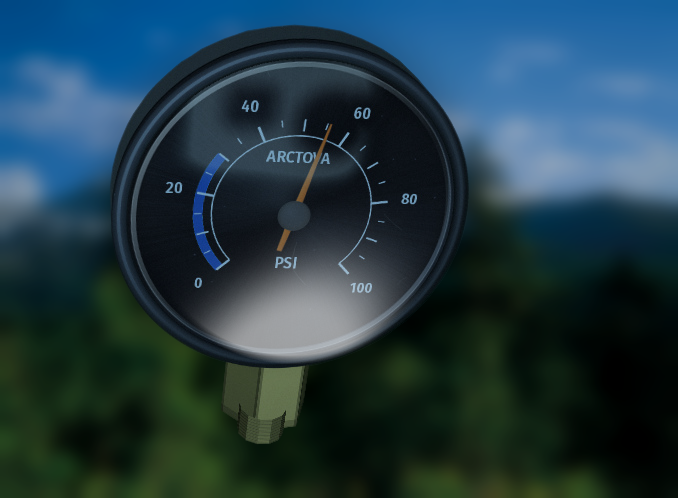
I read 55 psi
